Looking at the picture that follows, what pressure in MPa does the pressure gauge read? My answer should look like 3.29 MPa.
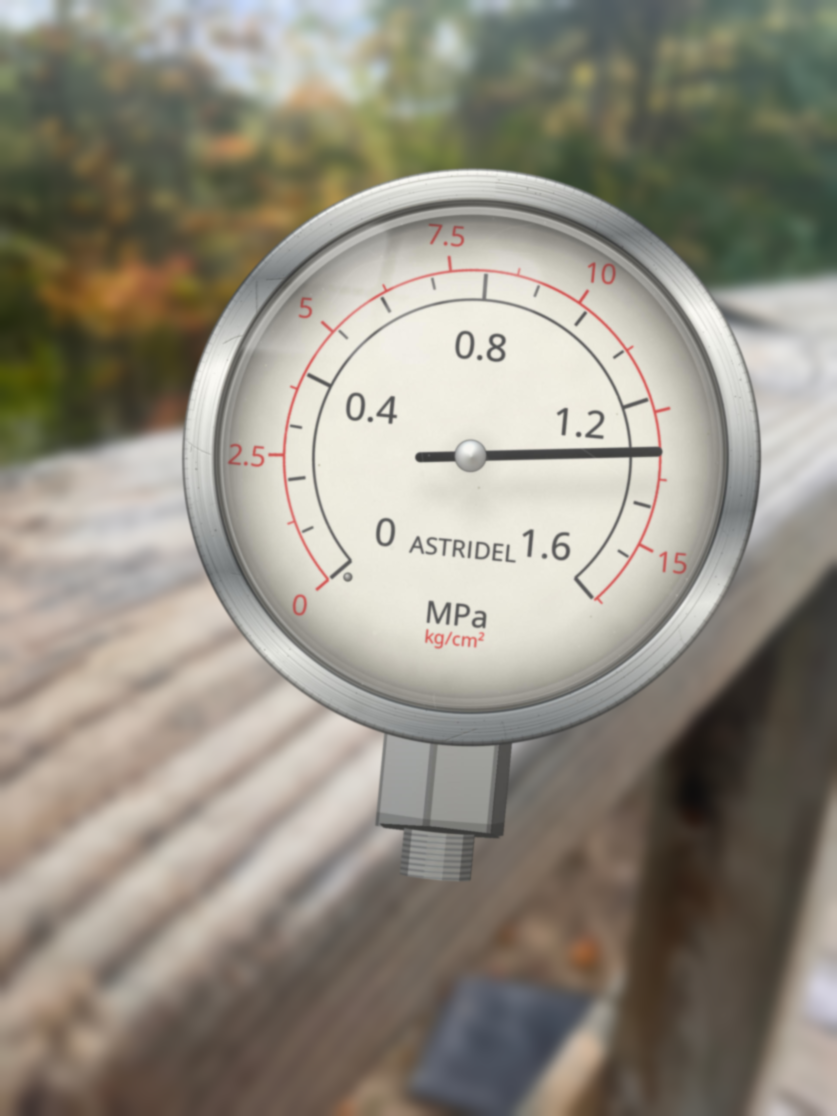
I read 1.3 MPa
